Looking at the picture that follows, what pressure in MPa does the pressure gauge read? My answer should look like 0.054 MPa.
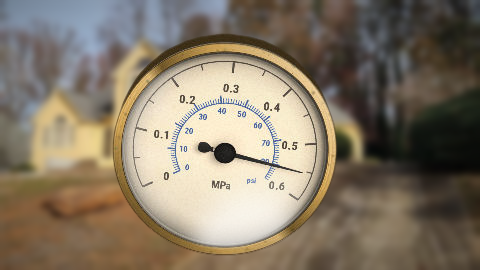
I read 0.55 MPa
